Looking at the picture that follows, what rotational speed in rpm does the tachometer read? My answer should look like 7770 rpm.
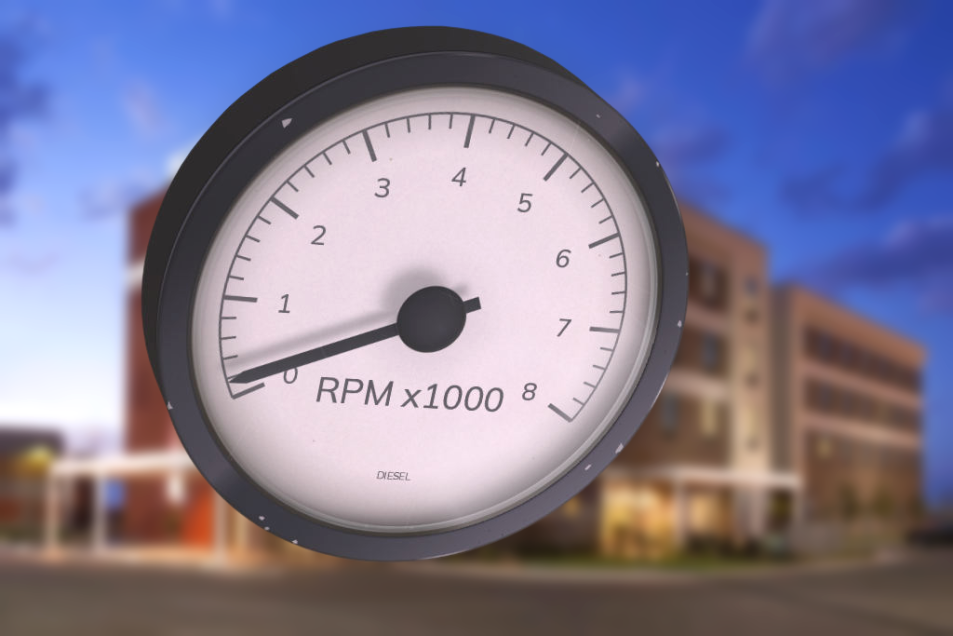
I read 200 rpm
